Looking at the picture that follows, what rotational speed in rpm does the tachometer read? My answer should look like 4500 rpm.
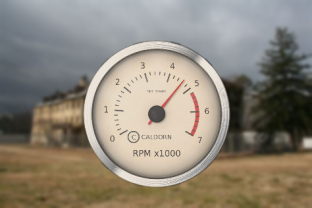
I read 4600 rpm
